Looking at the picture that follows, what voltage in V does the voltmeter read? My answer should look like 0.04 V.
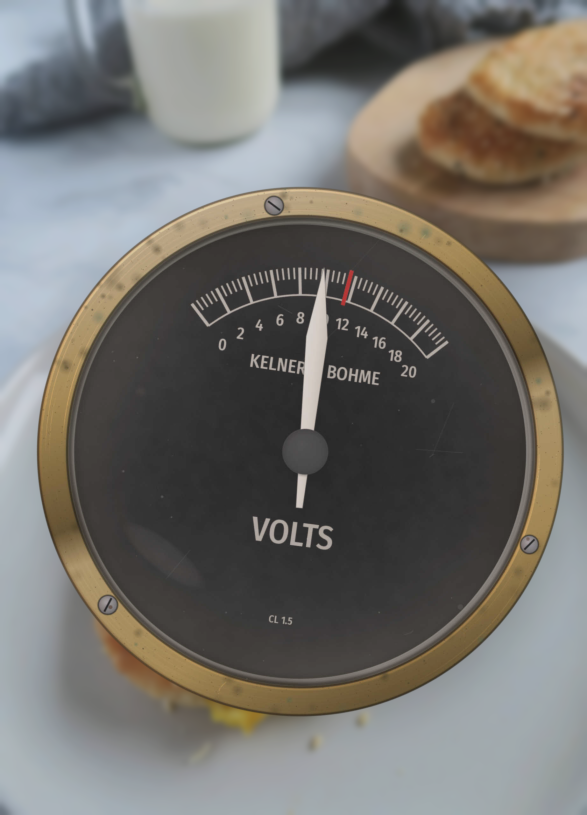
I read 9.6 V
